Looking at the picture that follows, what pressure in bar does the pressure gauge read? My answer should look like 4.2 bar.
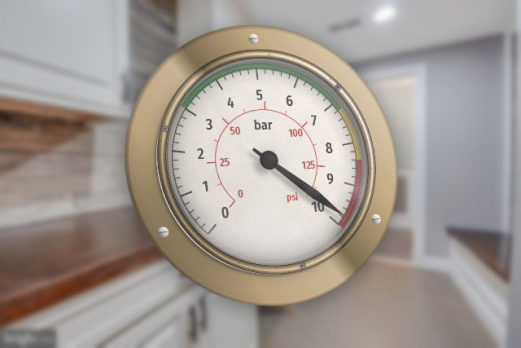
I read 9.8 bar
